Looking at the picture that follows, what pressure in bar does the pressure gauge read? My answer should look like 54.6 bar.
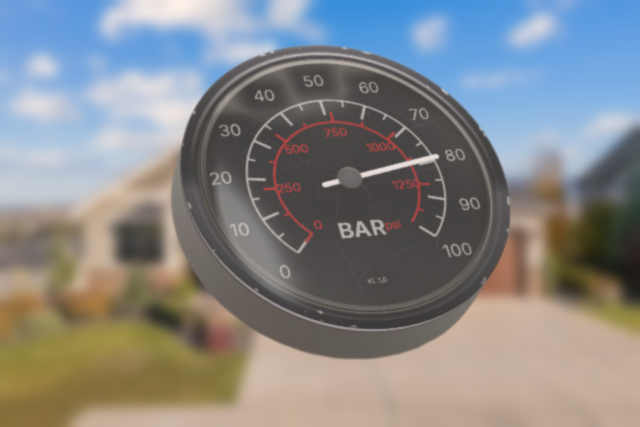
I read 80 bar
